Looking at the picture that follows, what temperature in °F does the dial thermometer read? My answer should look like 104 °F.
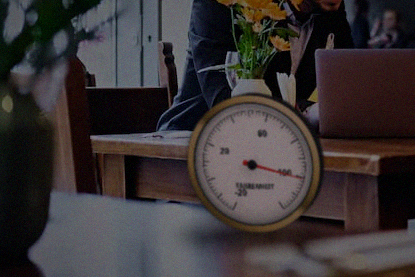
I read 100 °F
